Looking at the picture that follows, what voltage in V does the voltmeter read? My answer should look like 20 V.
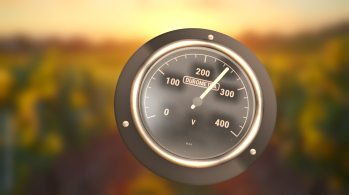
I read 250 V
